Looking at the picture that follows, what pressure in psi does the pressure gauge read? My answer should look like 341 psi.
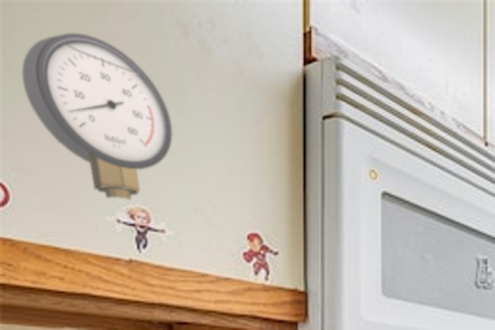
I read 4 psi
